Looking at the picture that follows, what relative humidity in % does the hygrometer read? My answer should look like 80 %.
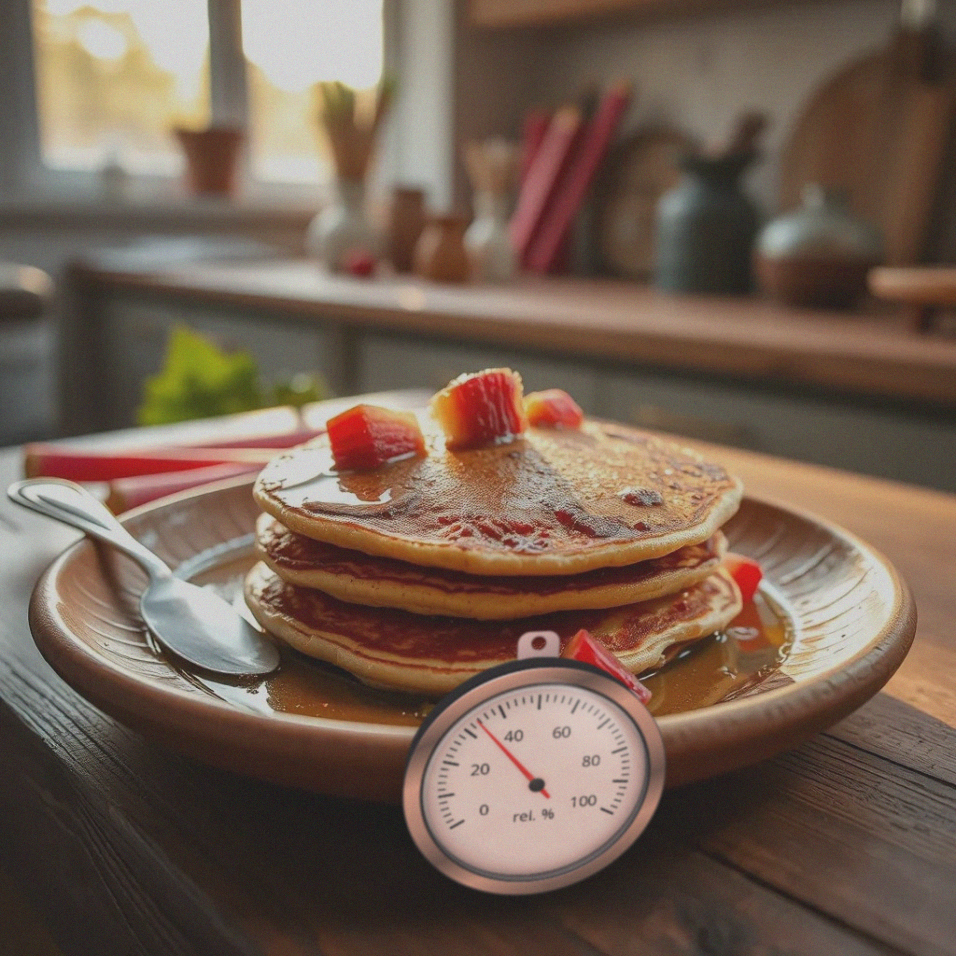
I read 34 %
